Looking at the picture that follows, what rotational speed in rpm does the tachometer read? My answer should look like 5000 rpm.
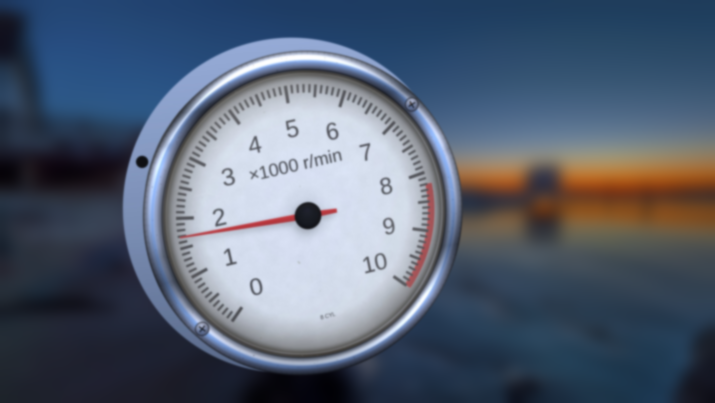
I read 1700 rpm
